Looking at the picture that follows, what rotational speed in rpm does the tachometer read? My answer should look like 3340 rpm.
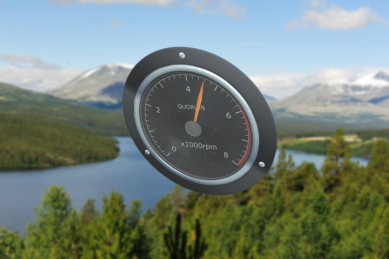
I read 4600 rpm
